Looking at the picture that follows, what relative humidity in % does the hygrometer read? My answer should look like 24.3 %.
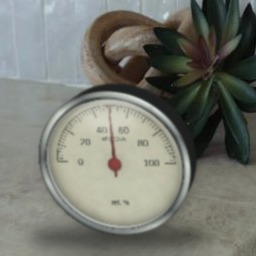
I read 50 %
